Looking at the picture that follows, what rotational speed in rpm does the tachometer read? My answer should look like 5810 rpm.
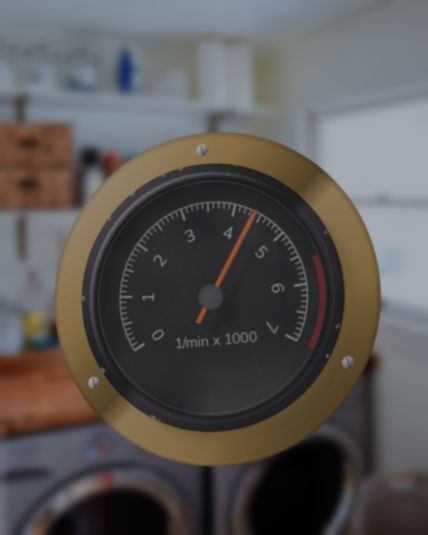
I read 4400 rpm
